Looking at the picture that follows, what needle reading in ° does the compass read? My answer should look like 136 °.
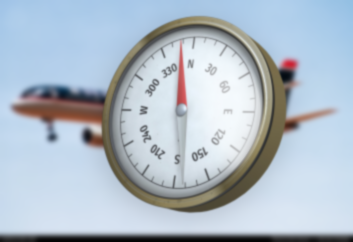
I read 350 °
